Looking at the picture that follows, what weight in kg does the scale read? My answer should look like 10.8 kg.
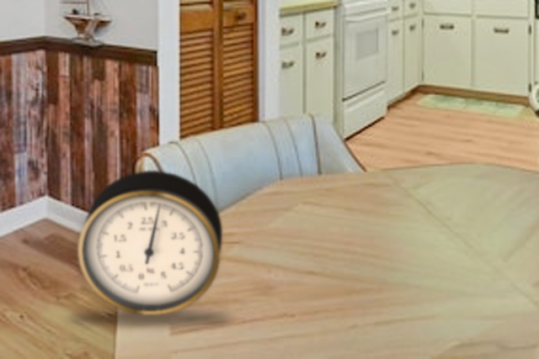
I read 2.75 kg
